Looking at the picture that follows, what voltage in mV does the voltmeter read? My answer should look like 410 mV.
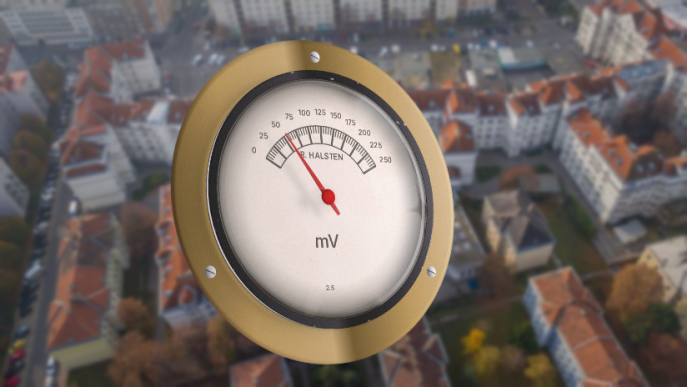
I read 50 mV
